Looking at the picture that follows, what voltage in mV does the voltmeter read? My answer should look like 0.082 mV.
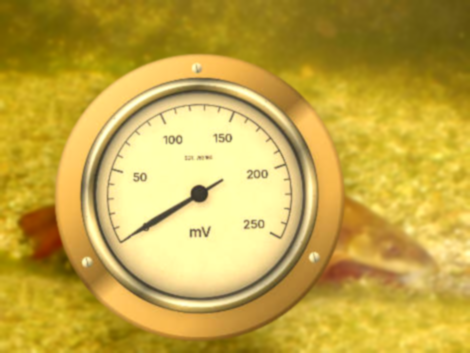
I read 0 mV
